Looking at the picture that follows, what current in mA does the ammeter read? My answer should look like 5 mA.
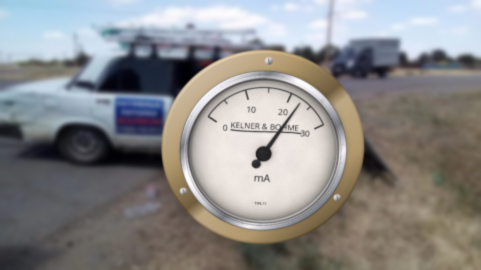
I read 22.5 mA
